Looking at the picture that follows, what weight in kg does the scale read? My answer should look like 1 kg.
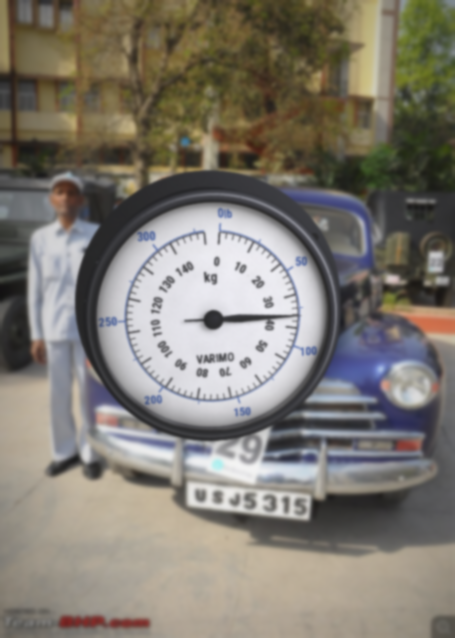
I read 36 kg
